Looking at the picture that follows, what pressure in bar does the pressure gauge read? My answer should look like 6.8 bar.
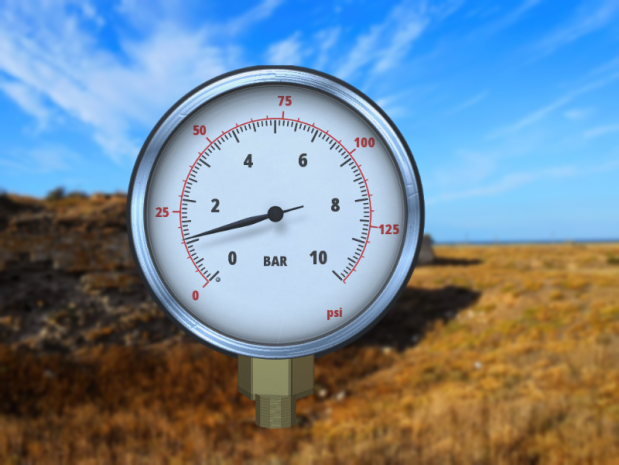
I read 1.1 bar
